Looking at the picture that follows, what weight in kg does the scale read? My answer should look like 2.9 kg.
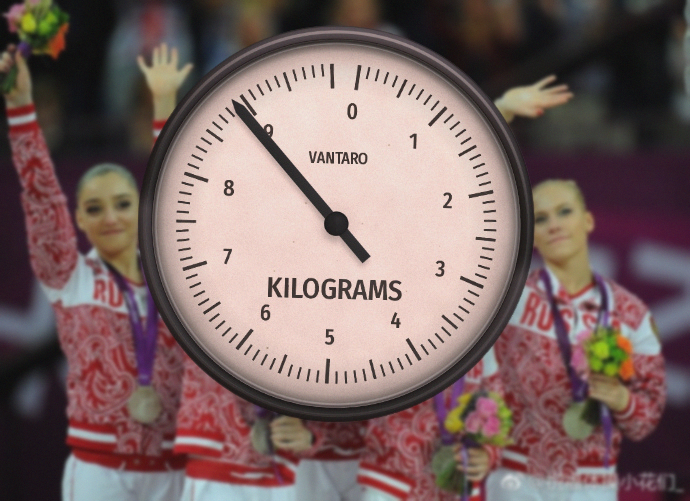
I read 8.9 kg
